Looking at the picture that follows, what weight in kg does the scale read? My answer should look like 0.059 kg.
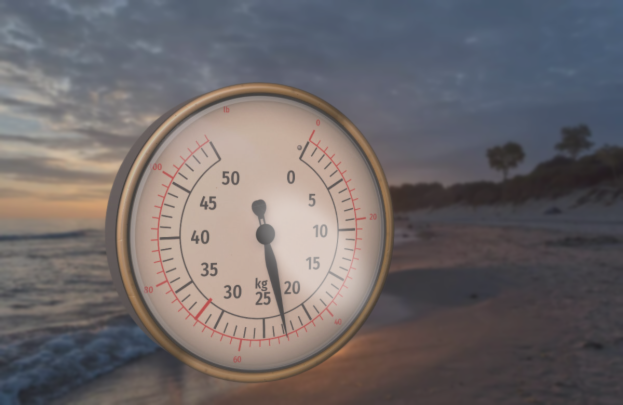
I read 23 kg
